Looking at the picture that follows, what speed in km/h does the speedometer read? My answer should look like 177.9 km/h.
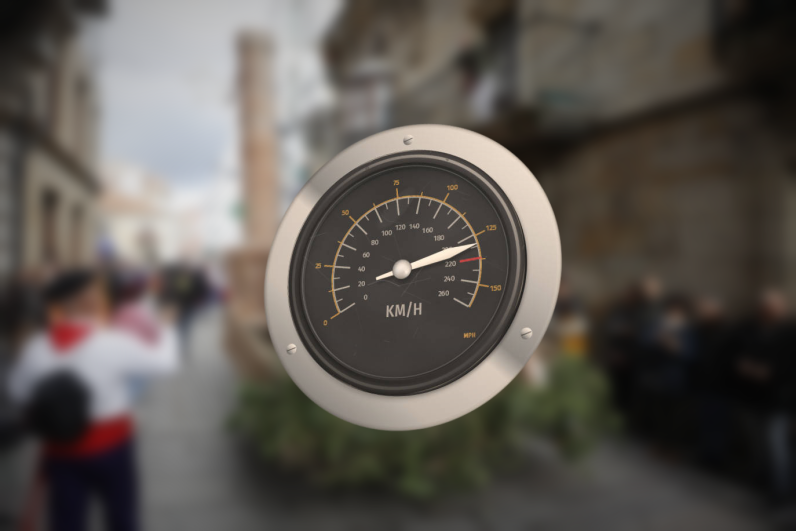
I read 210 km/h
